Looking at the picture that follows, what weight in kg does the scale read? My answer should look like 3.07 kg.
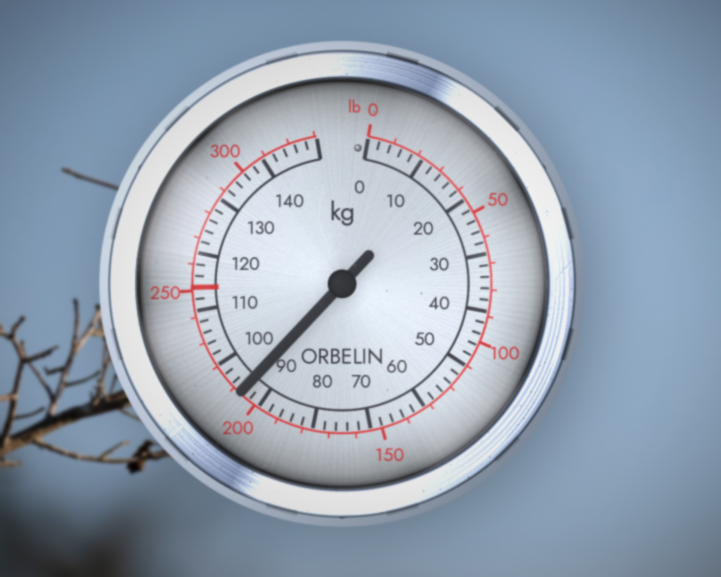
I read 94 kg
